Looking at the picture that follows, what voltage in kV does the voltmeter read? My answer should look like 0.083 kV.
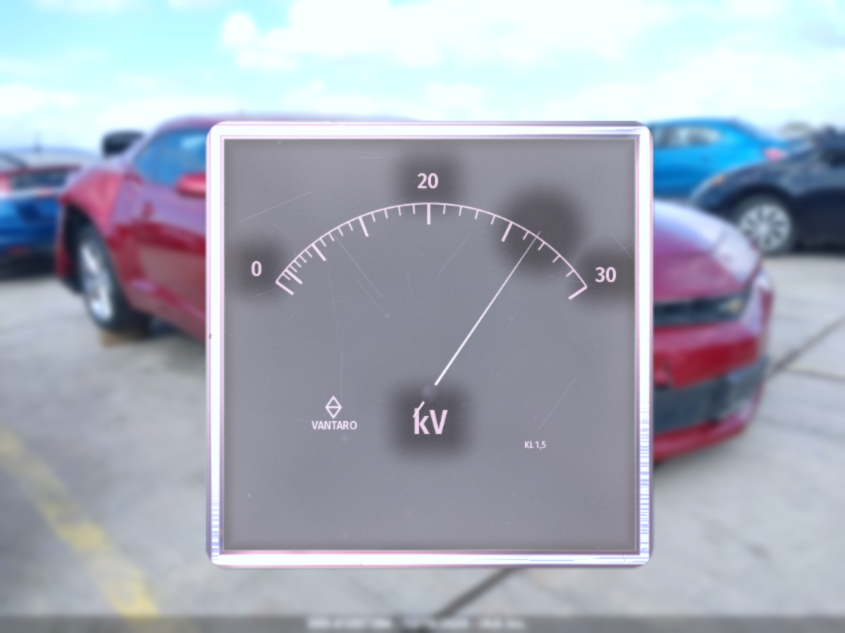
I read 26.5 kV
